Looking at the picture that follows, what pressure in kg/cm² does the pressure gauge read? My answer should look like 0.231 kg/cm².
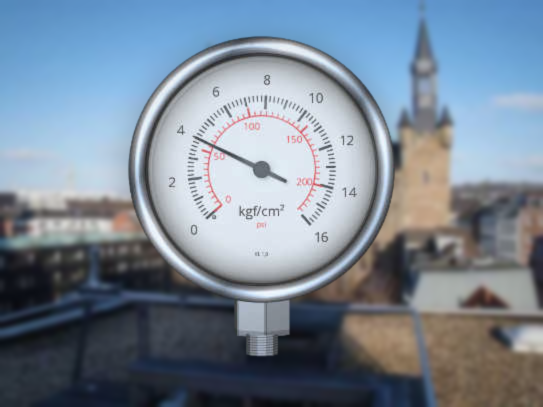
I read 4 kg/cm²
